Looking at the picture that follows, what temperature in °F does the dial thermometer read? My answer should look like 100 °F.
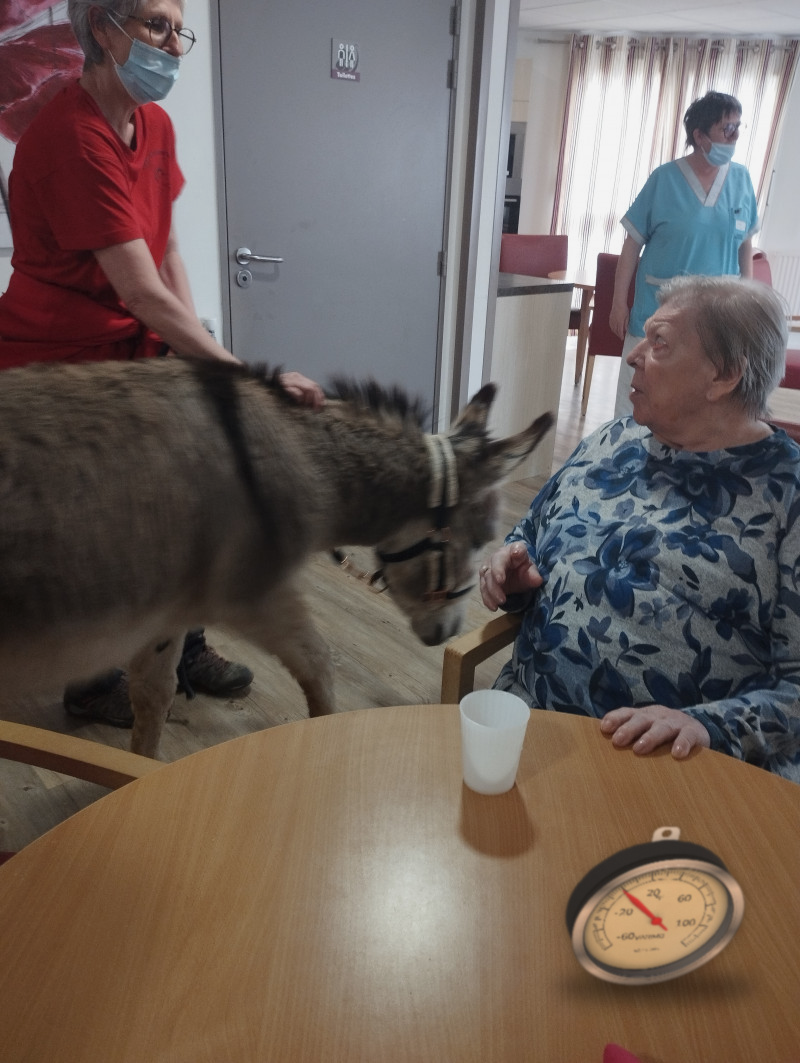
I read 0 °F
